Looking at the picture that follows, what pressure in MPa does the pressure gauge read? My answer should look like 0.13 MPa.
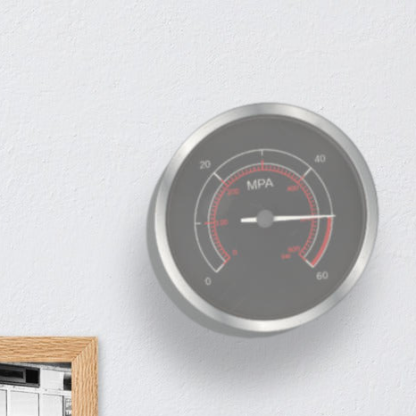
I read 50 MPa
